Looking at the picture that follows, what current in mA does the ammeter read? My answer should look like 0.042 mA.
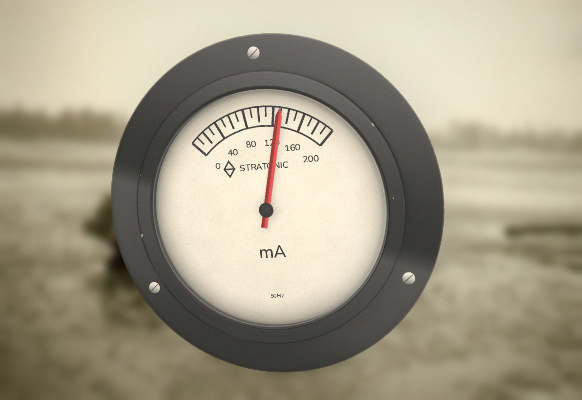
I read 130 mA
